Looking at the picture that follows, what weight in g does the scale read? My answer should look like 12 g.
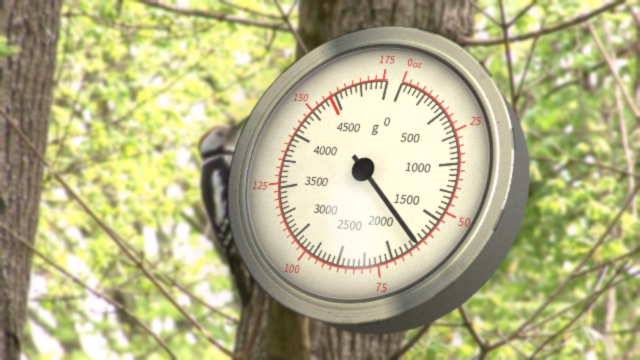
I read 1750 g
